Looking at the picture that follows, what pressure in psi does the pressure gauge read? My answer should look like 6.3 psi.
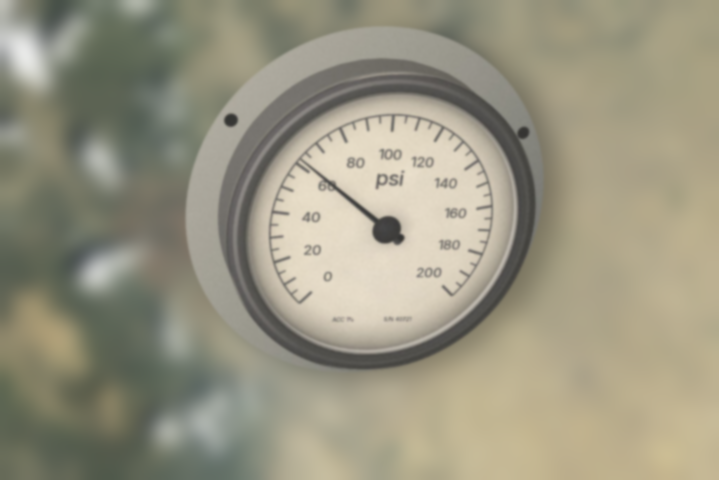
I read 62.5 psi
